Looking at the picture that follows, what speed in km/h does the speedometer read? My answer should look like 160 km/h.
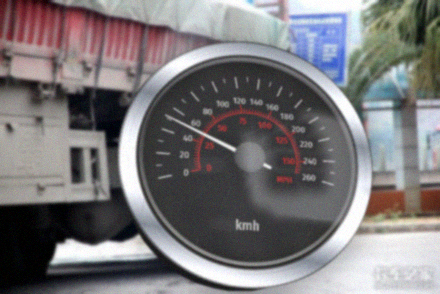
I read 50 km/h
